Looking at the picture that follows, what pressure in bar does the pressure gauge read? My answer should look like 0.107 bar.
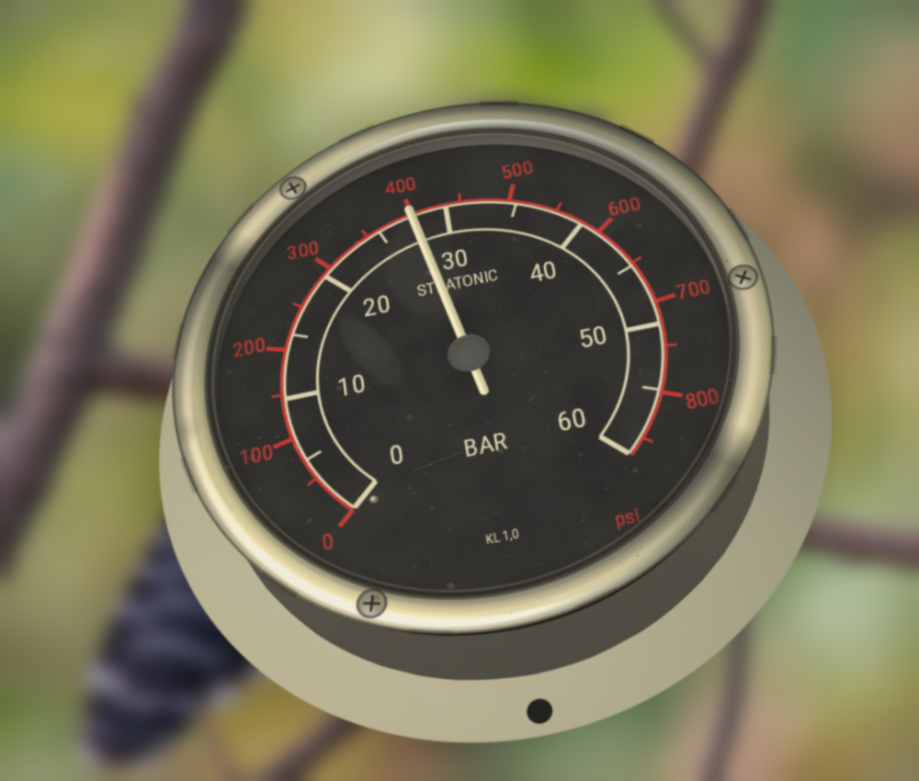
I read 27.5 bar
